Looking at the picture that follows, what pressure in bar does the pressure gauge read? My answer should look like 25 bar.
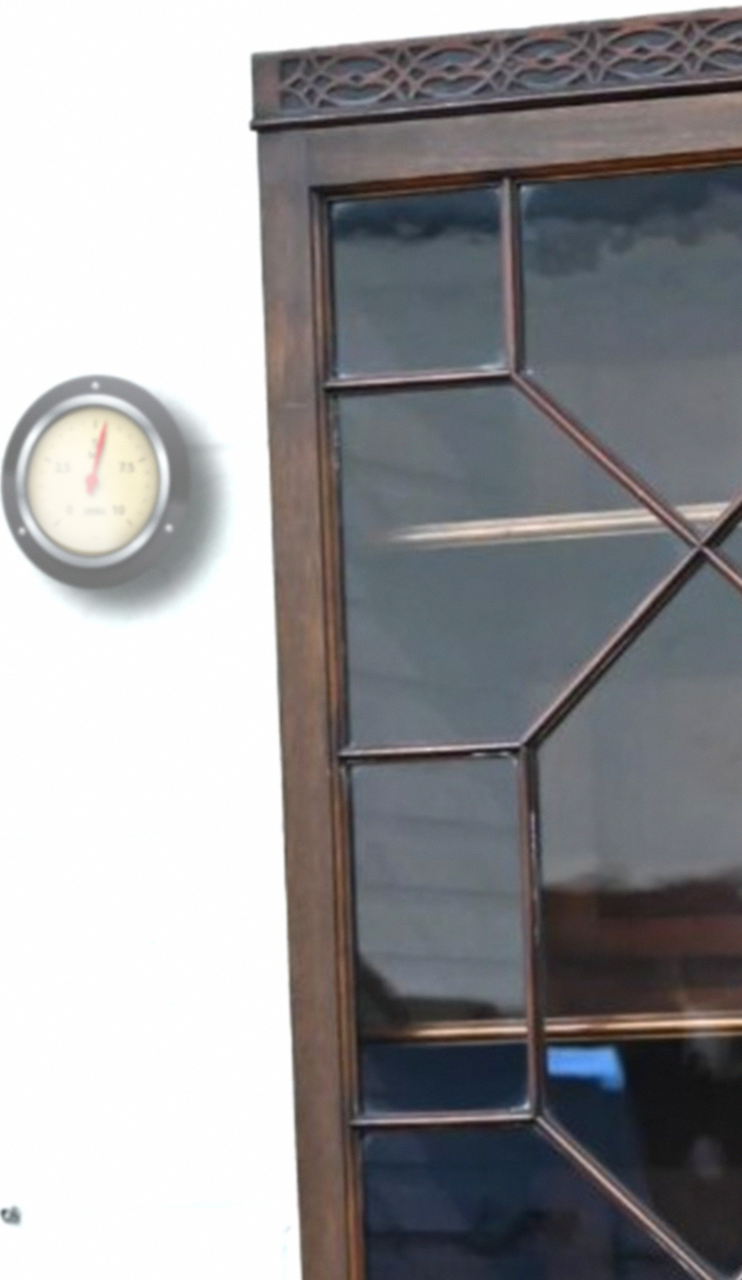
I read 5.5 bar
